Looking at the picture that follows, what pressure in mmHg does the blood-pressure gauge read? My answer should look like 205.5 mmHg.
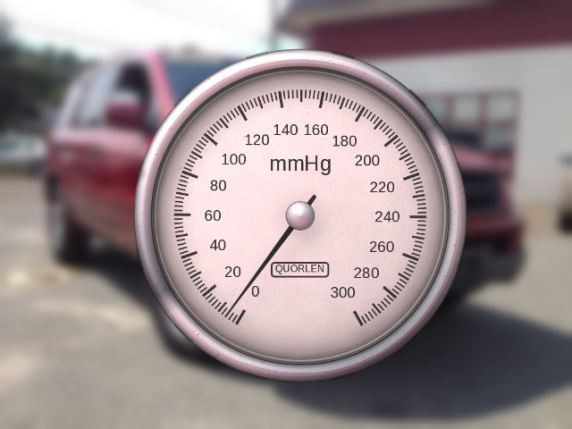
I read 6 mmHg
